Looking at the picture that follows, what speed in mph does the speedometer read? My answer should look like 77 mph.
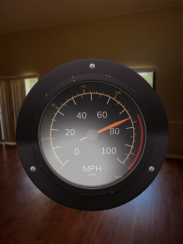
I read 75 mph
